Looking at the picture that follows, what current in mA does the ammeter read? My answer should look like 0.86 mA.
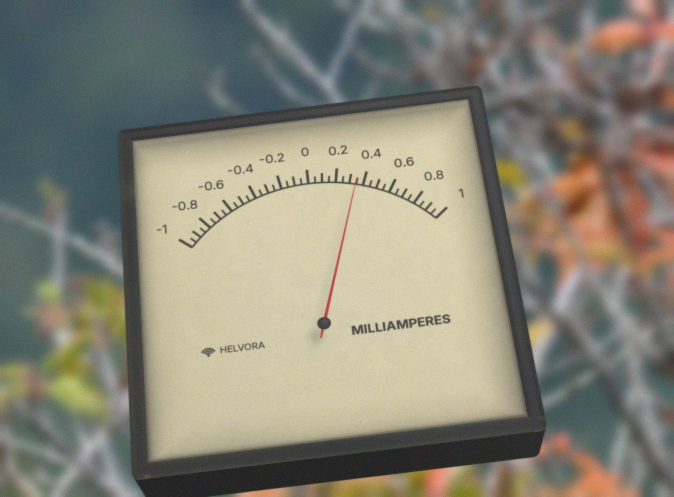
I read 0.35 mA
